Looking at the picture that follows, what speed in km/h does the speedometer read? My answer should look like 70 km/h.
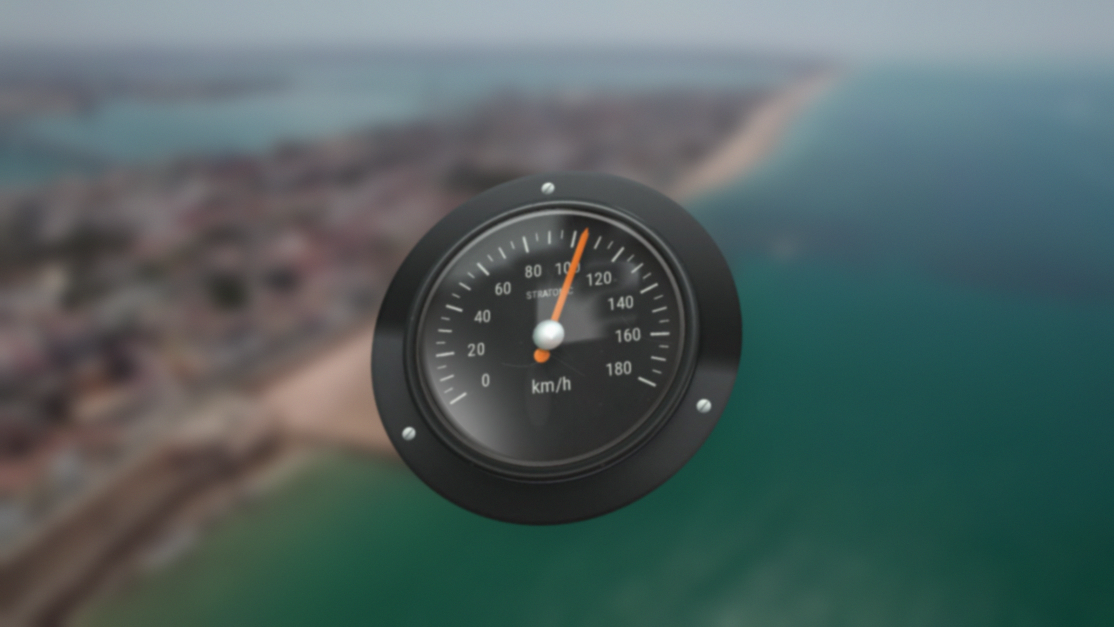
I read 105 km/h
